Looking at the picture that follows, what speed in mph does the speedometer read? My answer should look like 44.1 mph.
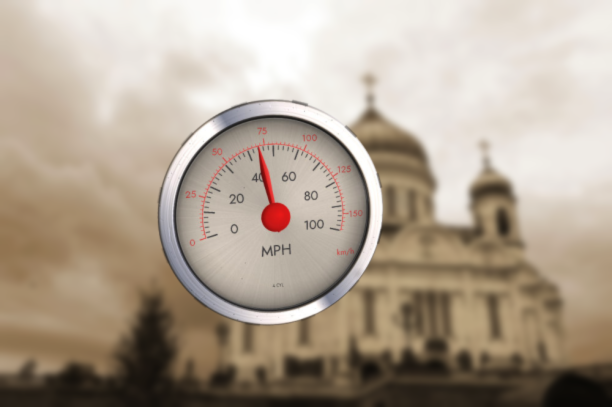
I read 44 mph
